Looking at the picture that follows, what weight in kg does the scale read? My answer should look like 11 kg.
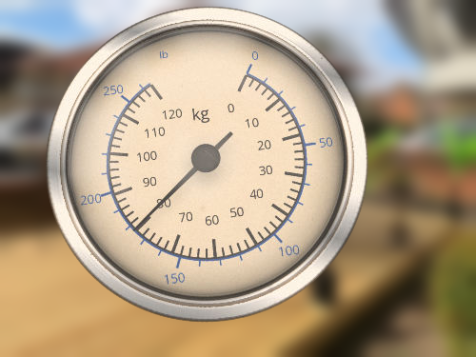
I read 80 kg
